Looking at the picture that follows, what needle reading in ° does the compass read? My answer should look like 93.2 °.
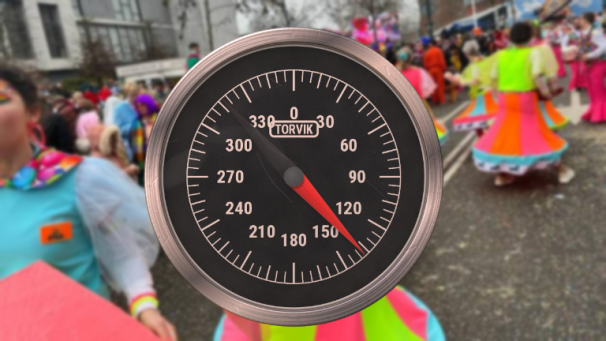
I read 137.5 °
